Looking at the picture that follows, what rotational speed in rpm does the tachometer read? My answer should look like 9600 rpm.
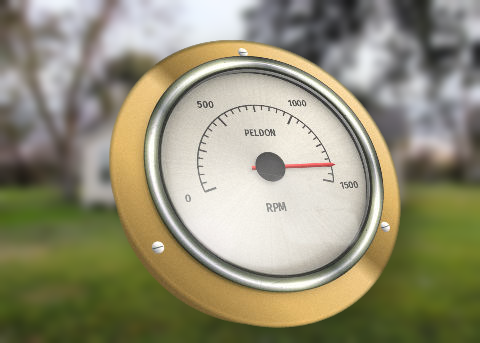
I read 1400 rpm
